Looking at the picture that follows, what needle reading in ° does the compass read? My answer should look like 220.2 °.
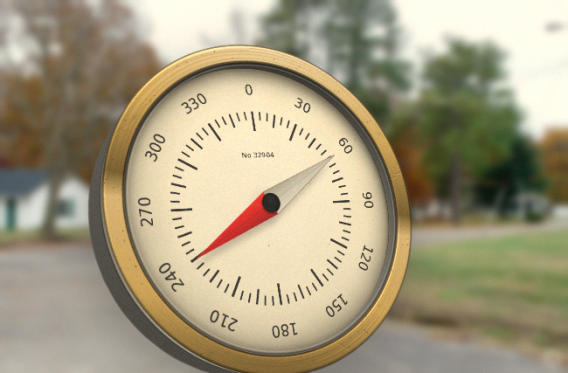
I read 240 °
